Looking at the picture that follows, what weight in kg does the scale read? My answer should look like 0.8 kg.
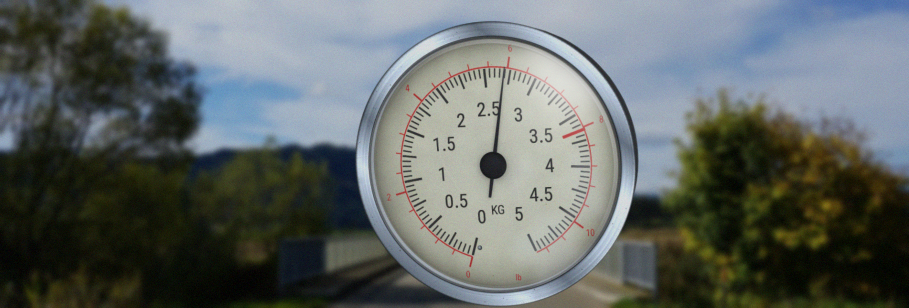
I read 2.7 kg
